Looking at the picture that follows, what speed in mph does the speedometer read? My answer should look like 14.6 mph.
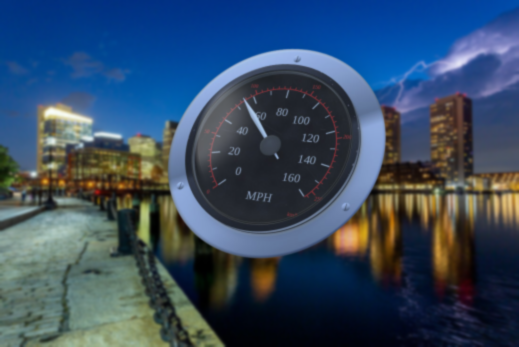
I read 55 mph
